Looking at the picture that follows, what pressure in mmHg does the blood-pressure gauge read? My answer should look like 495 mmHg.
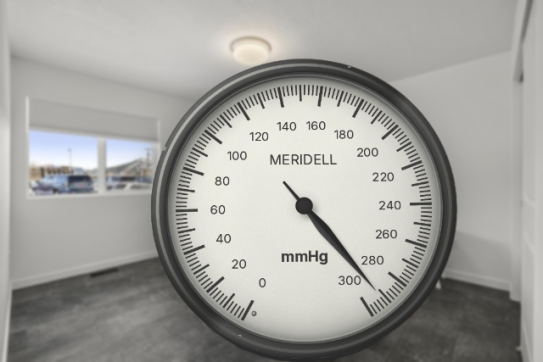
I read 292 mmHg
